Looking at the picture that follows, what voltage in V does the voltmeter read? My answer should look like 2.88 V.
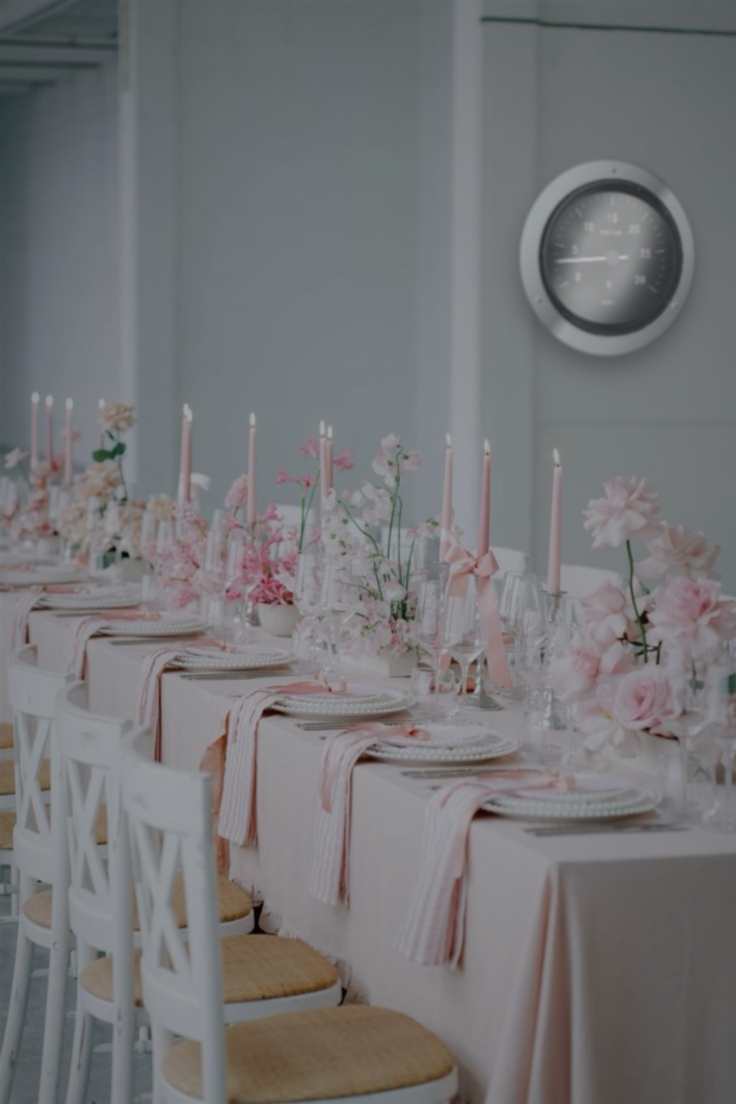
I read 3 V
